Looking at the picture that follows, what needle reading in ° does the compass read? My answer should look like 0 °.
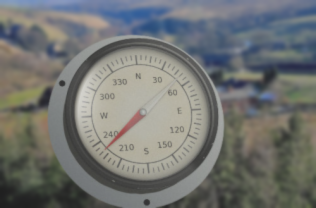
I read 230 °
